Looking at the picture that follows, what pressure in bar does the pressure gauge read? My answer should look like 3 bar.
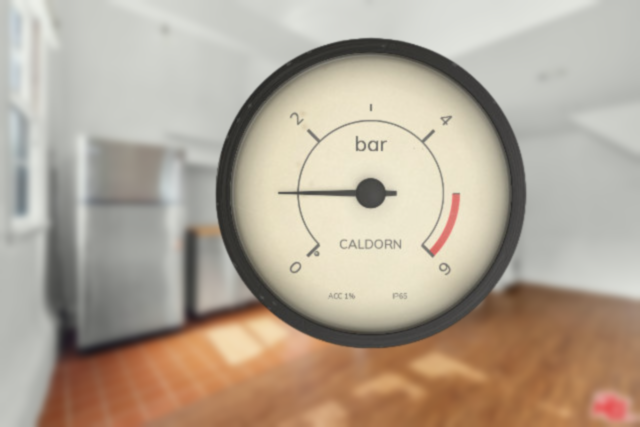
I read 1 bar
